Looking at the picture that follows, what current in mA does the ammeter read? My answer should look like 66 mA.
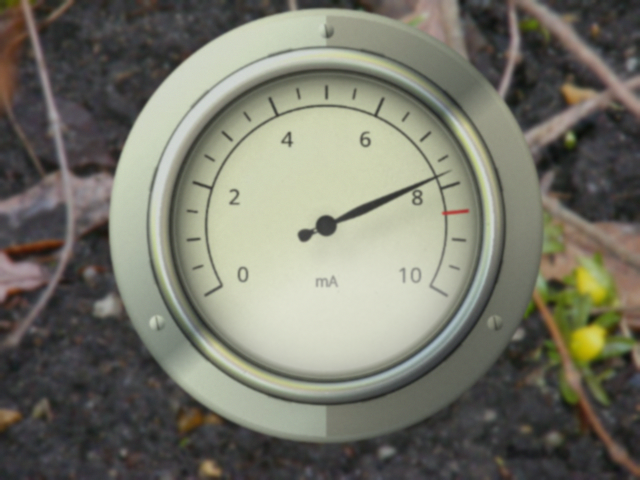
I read 7.75 mA
